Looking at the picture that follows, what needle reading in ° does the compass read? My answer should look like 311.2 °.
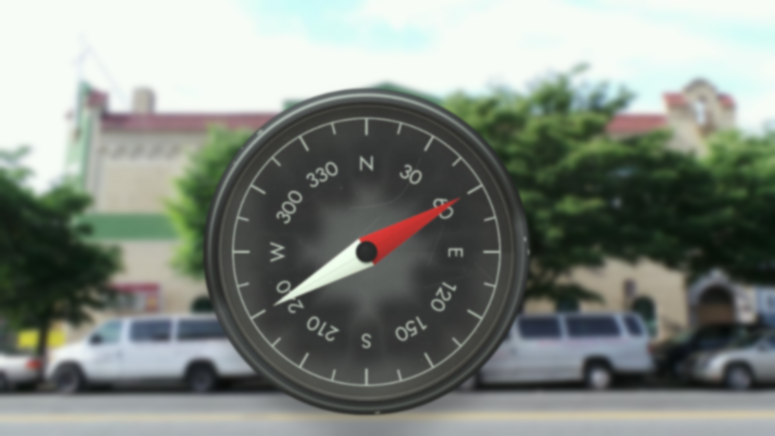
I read 60 °
